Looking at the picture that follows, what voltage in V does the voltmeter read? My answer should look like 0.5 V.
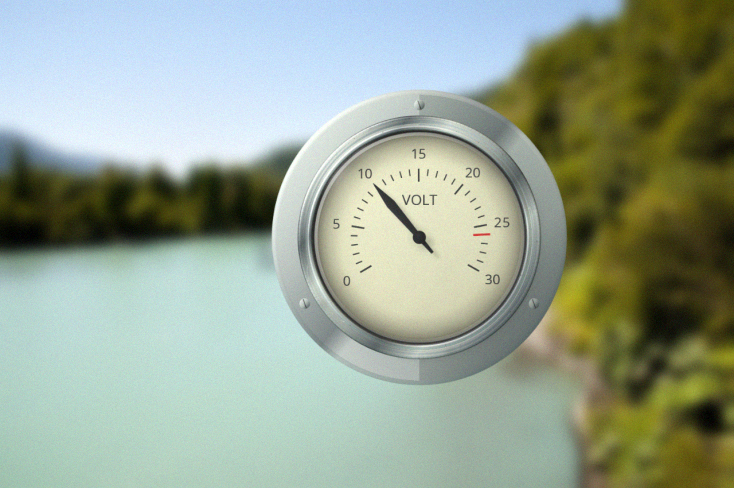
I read 10 V
